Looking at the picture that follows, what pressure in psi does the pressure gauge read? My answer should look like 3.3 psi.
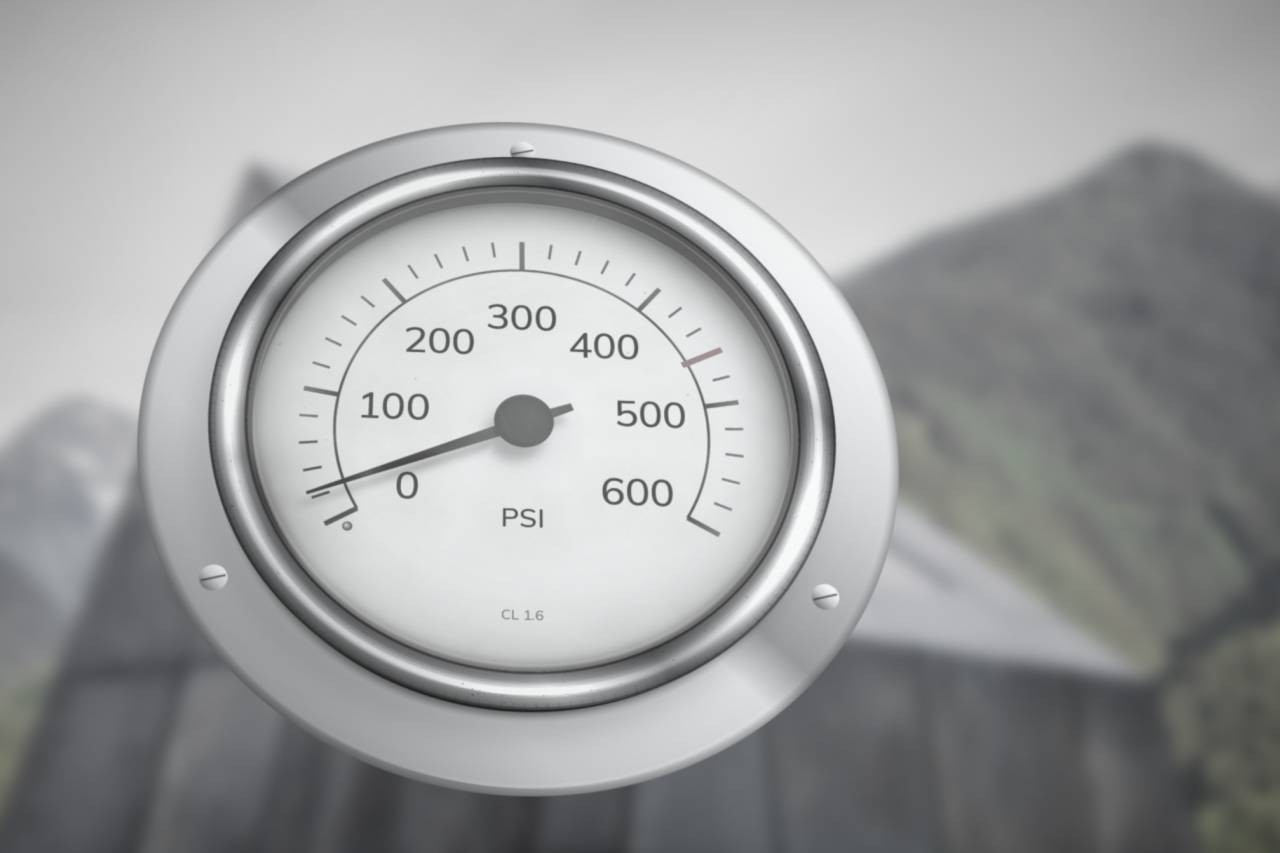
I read 20 psi
